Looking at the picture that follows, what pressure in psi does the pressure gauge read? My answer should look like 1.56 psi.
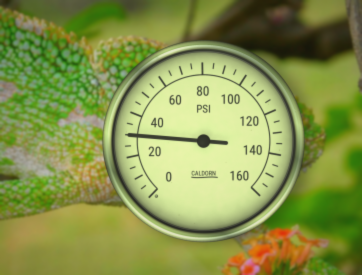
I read 30 psi
